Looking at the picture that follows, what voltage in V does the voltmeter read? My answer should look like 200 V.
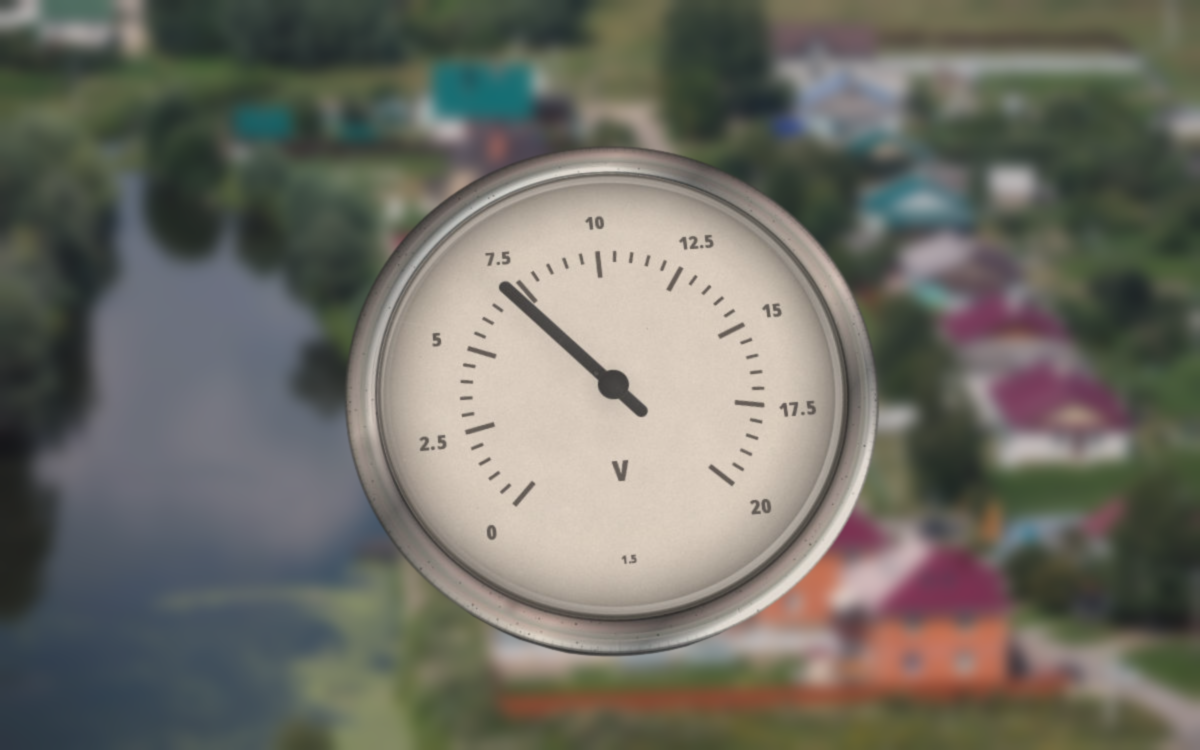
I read 7 V
